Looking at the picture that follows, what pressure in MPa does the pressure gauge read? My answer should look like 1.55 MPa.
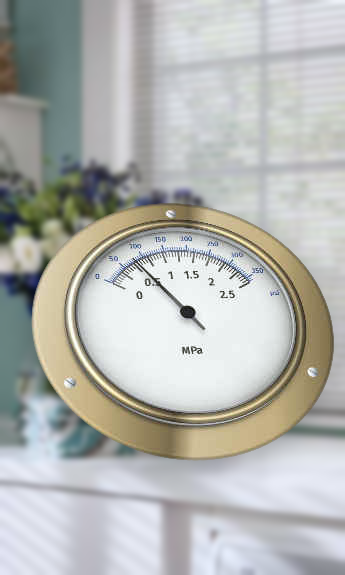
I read 0.5 MPa
